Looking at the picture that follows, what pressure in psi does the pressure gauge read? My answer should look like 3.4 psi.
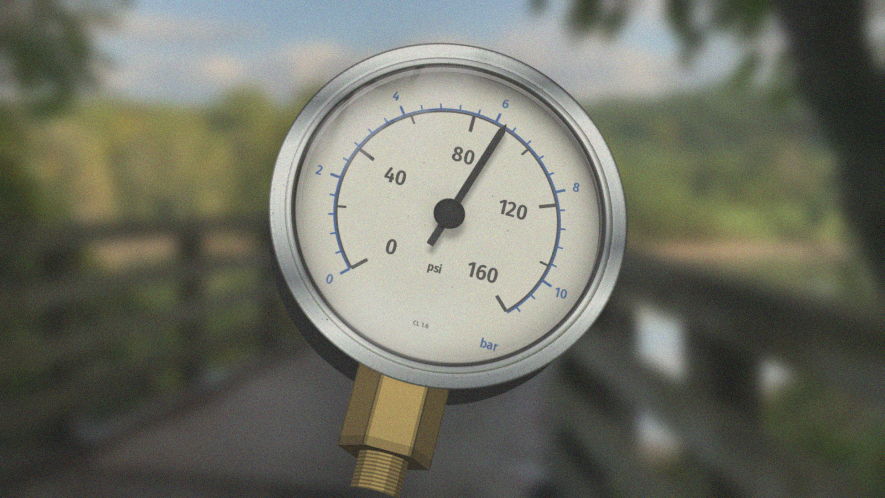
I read 90 psi
